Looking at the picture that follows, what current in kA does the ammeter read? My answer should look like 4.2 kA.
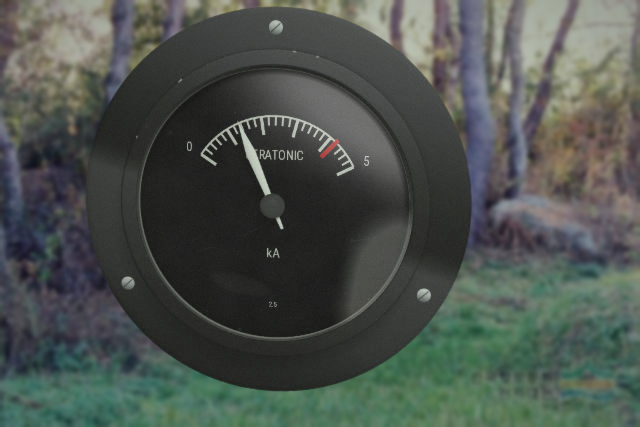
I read 1.4 kA
